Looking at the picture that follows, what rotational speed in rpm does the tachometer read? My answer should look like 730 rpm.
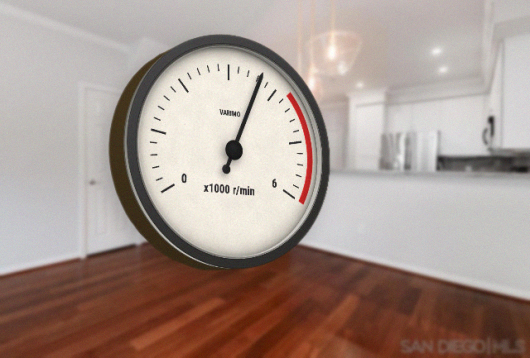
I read 3600 rpm
